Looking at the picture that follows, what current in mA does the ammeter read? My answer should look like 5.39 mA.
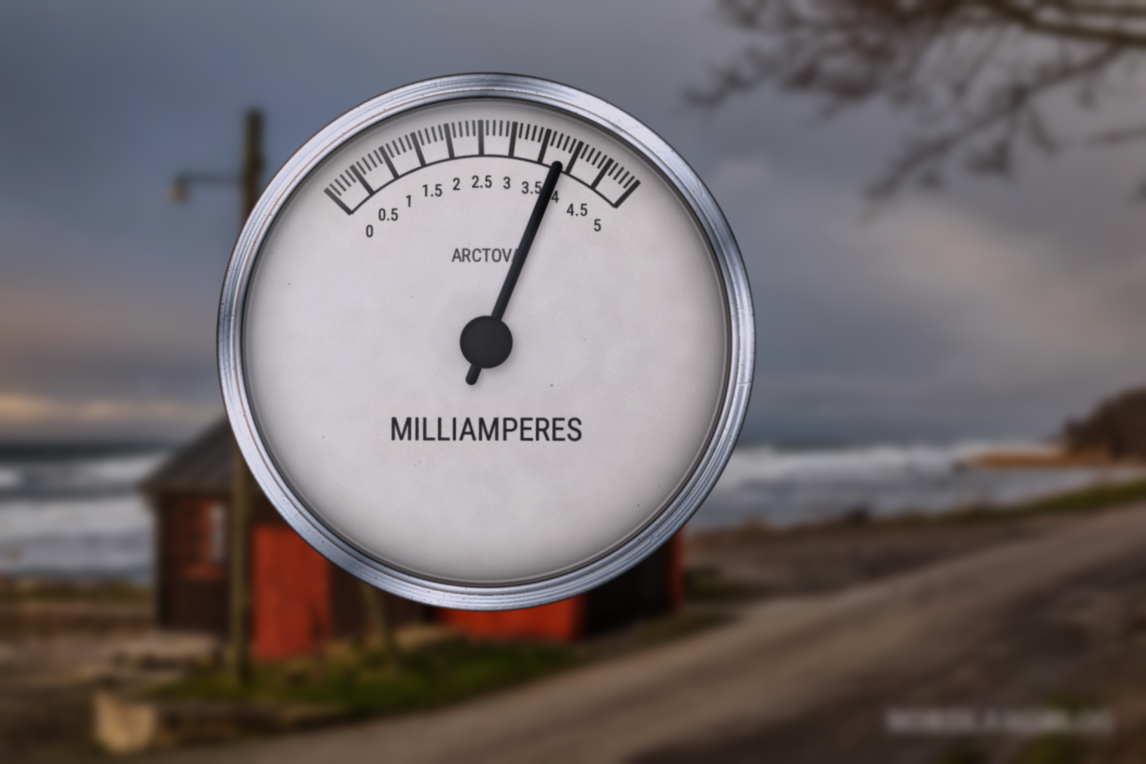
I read 3.8 mA
